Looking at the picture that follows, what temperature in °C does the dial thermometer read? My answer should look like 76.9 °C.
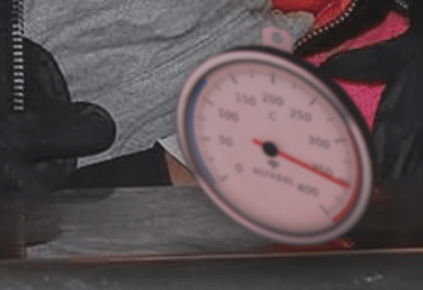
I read 350 °C
